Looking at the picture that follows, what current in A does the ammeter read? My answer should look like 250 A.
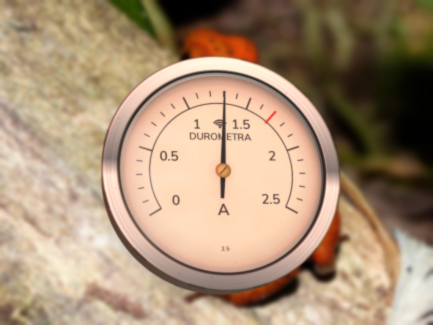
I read 1.3 A
